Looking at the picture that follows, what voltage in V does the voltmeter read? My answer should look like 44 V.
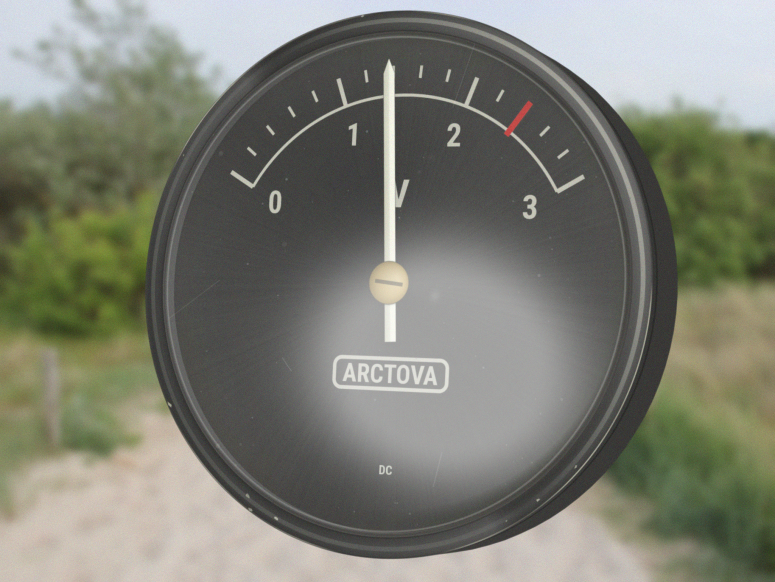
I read 1.4 V
